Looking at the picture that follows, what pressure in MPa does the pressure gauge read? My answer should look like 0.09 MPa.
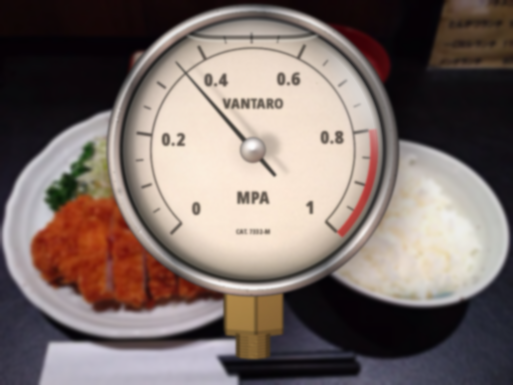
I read 0.35 MPa
